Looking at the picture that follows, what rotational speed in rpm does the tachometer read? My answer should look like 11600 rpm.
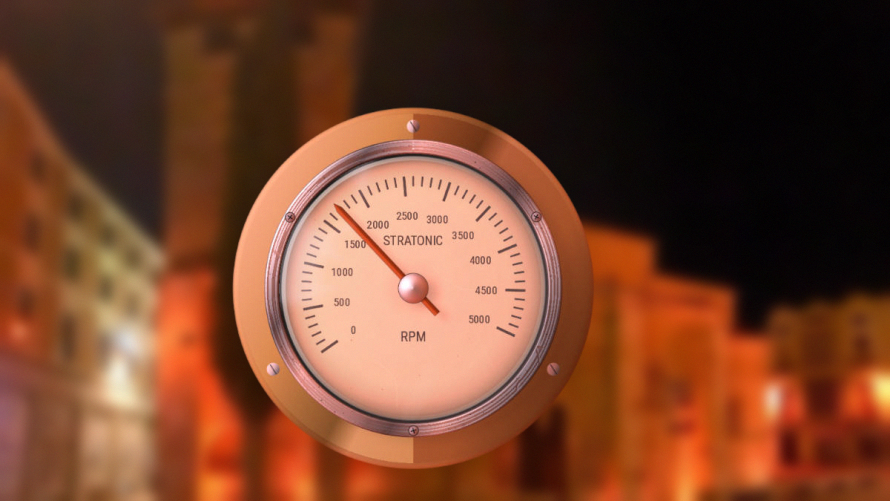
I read 1700 rpm
